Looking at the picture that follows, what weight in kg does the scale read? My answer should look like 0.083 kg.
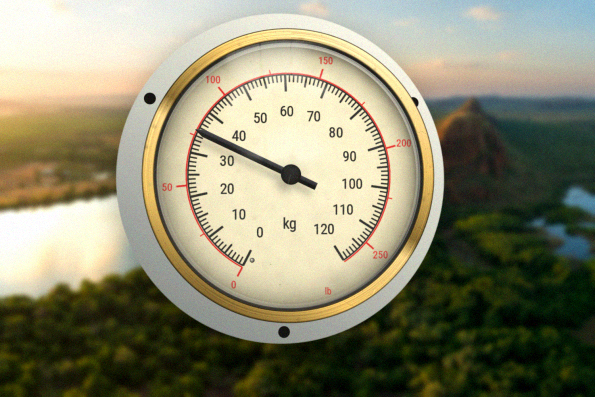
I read 35 kg
